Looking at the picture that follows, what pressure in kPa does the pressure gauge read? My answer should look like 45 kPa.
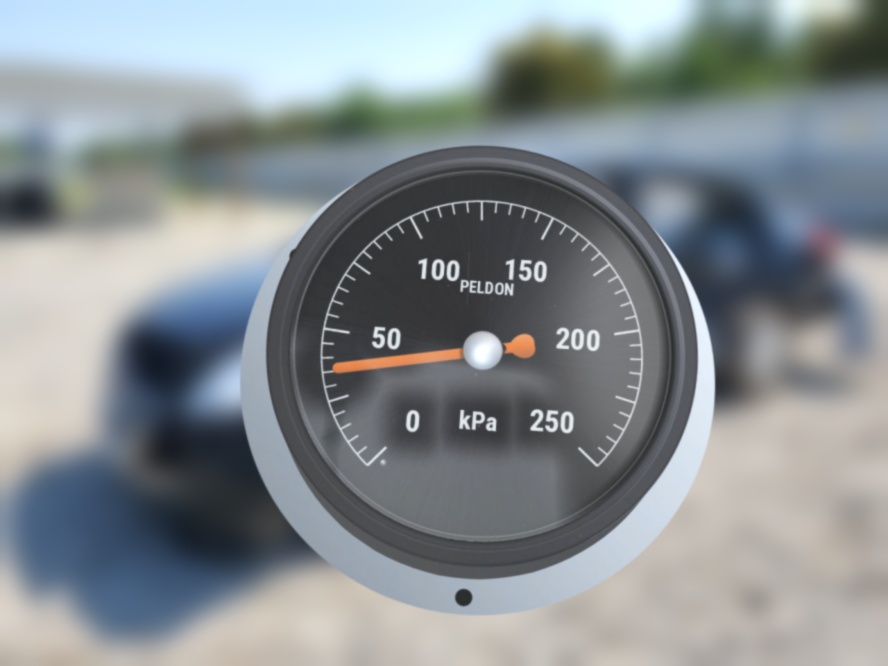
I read 35 kPa
